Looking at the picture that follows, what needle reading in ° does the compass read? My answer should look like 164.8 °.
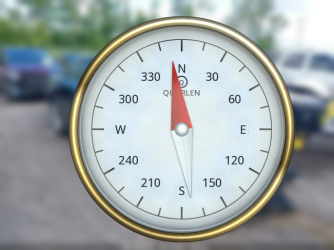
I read 352.5 °
